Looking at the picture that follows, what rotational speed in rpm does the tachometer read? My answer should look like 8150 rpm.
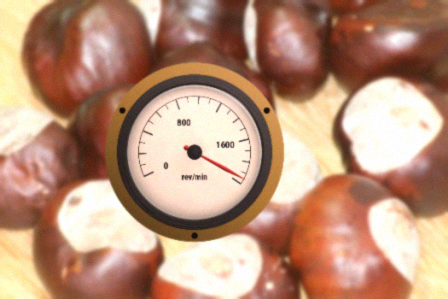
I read 1950 rpm
